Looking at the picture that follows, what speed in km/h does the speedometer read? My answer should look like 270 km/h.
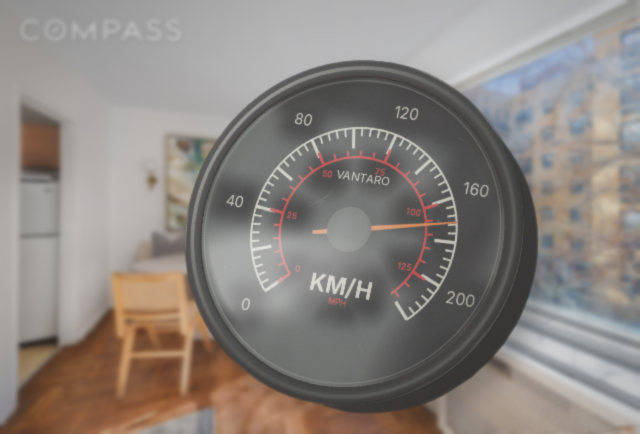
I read 172 km/h
